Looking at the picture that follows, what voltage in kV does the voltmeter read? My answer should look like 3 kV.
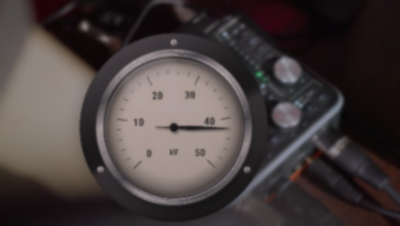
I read 42 kV
